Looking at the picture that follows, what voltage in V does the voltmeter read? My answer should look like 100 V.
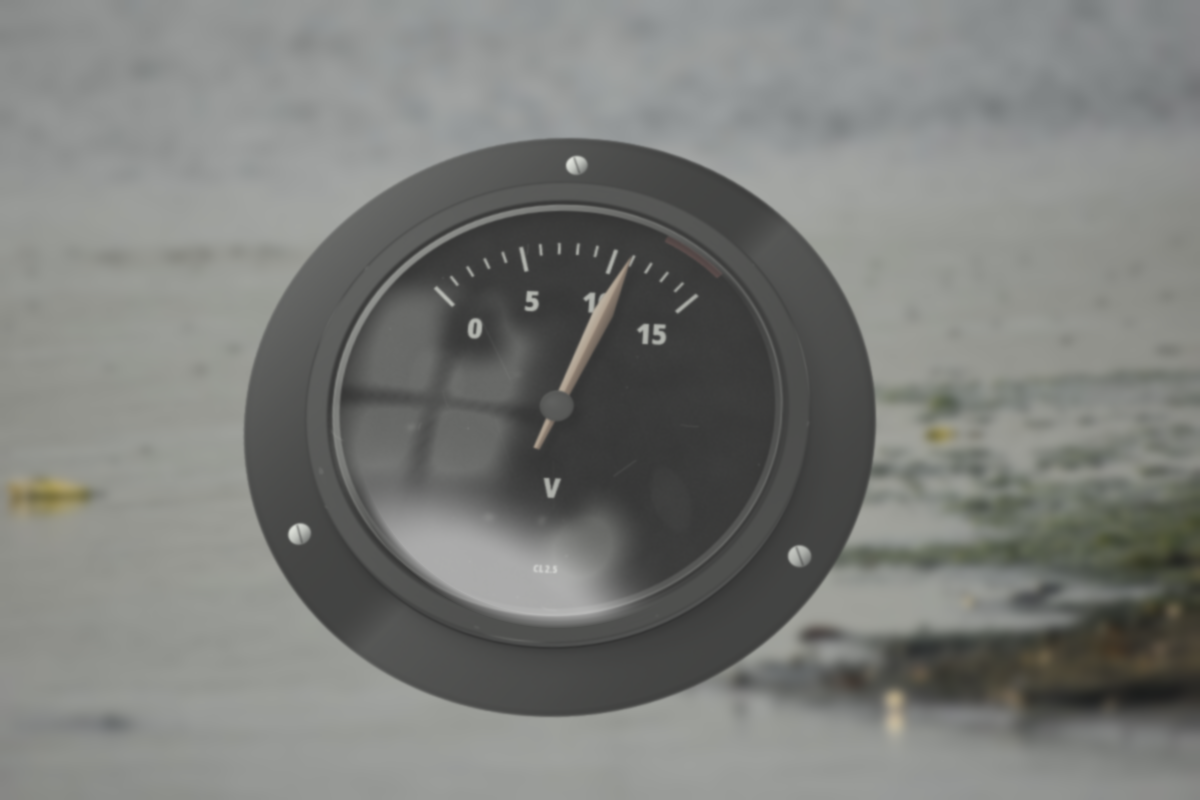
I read 11 V
